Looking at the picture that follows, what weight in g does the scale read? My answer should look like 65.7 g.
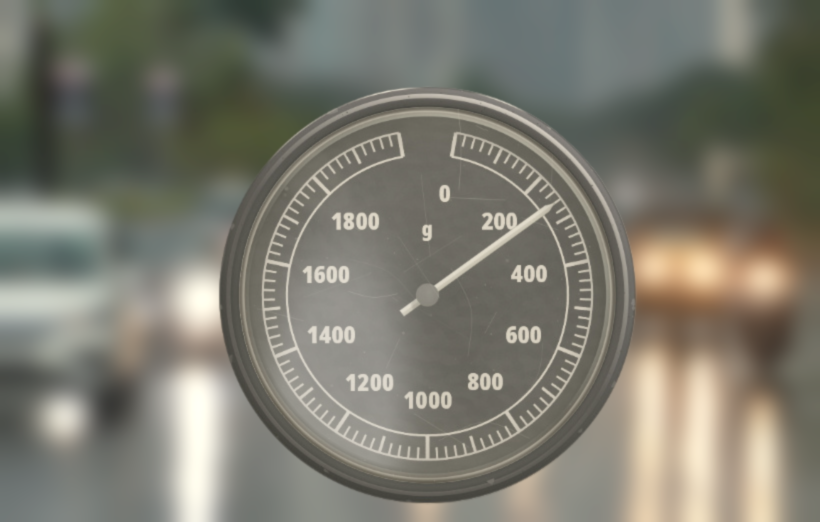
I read 260 g
